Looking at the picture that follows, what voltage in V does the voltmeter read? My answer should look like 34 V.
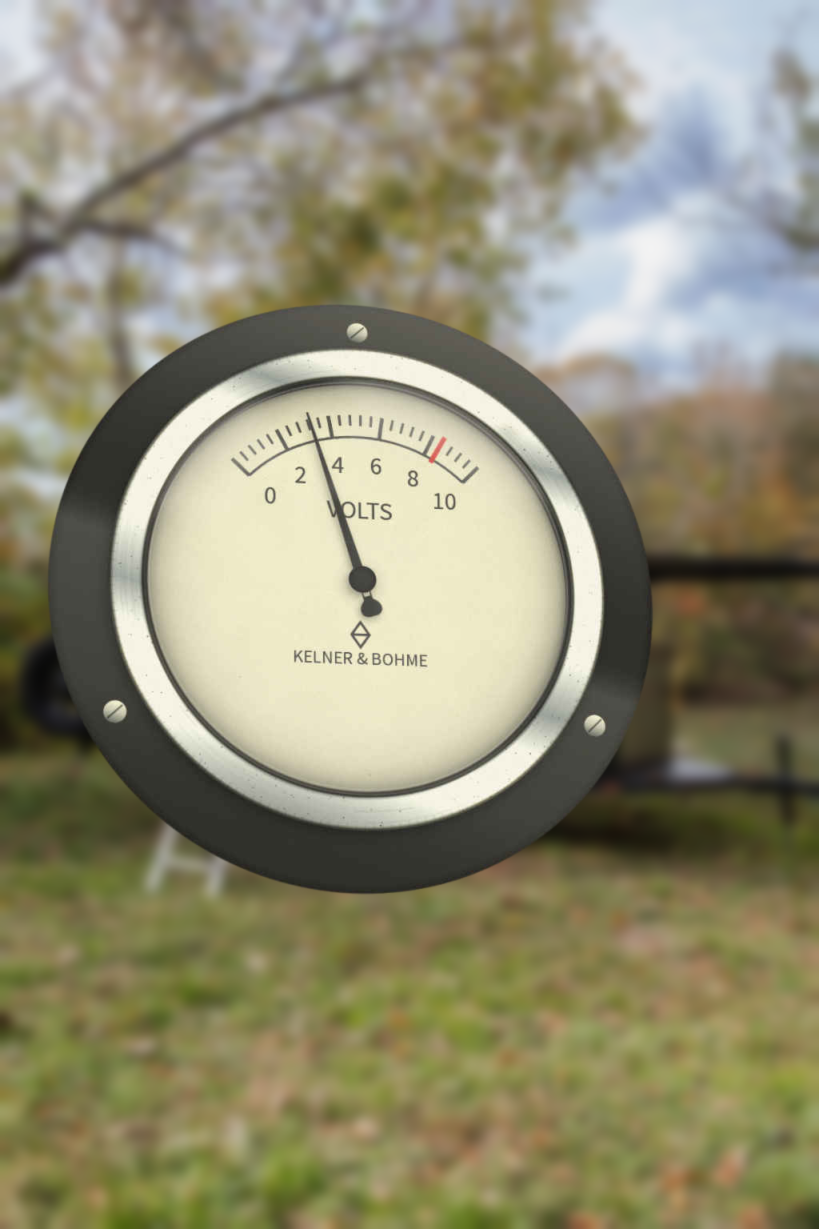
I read 3.2 V
